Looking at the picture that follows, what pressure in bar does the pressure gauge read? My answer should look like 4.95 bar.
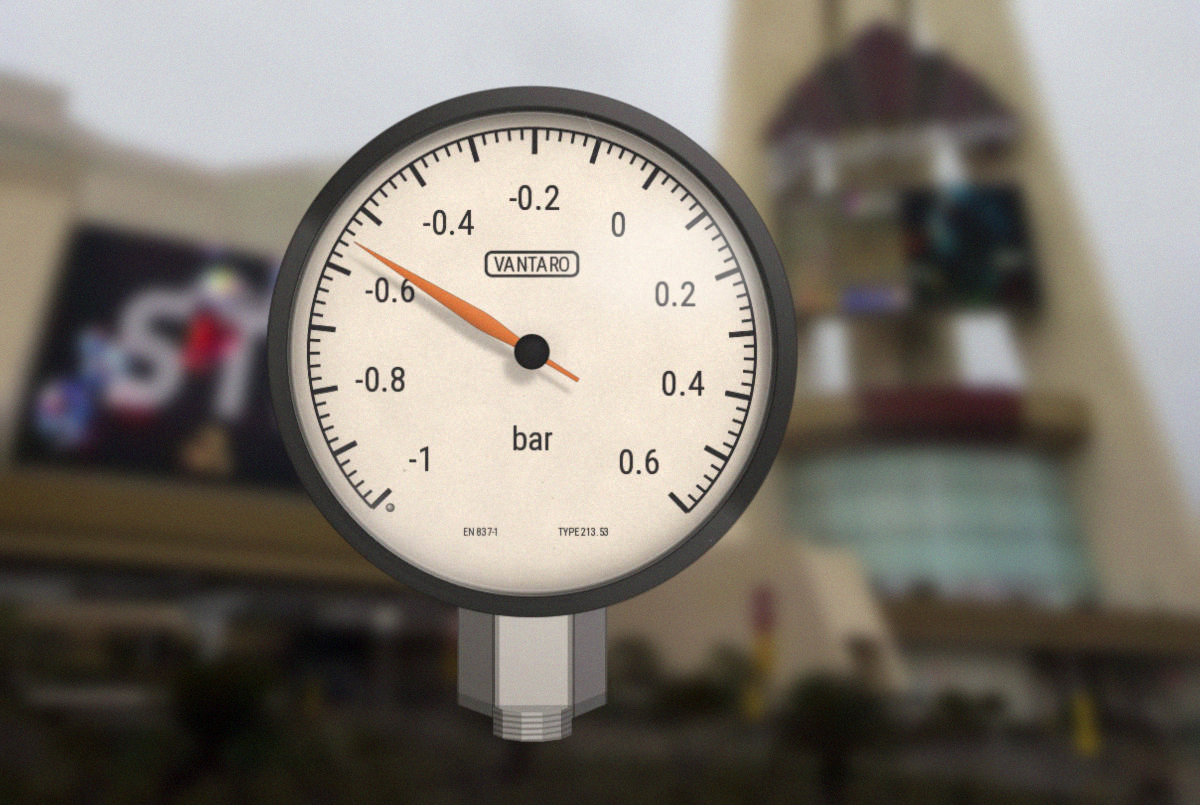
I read -0.55 bar
